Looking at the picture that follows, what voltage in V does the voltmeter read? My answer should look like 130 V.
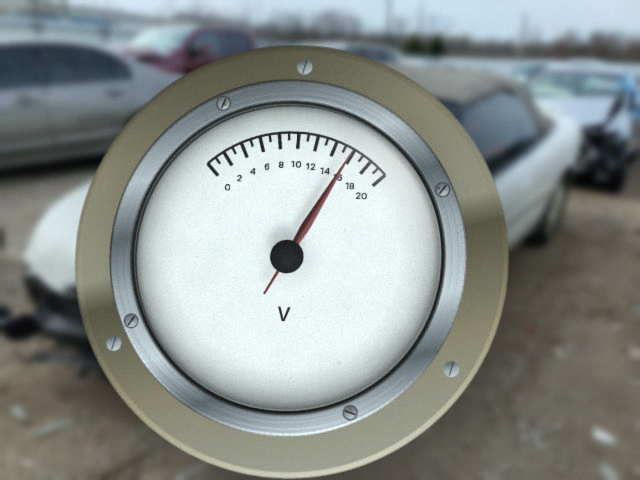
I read 16 V
